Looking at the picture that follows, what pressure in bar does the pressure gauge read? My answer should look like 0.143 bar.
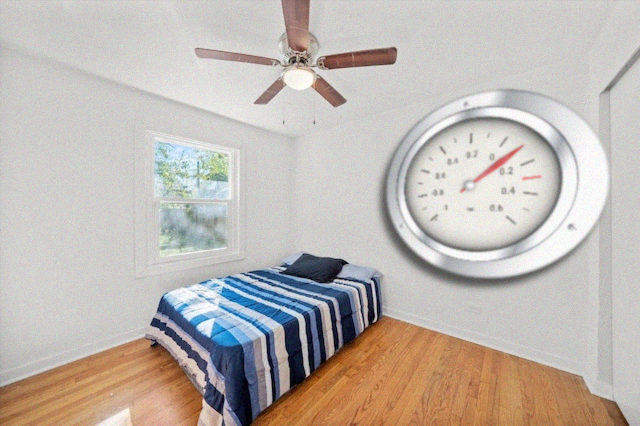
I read 0.1 bar
